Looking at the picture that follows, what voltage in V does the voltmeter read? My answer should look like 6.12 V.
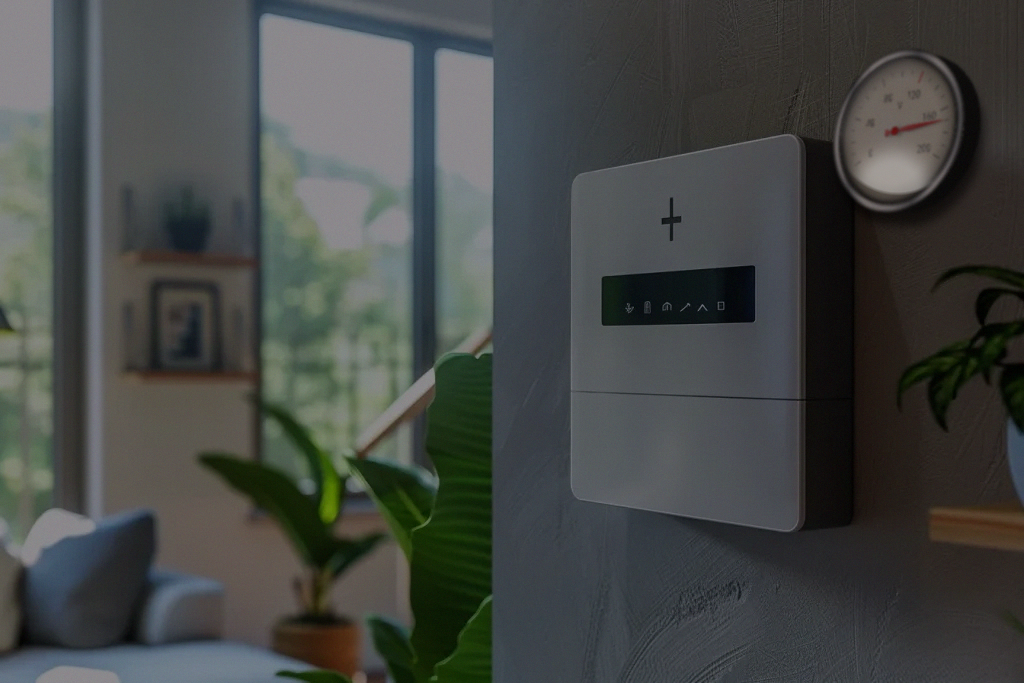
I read 170 V
